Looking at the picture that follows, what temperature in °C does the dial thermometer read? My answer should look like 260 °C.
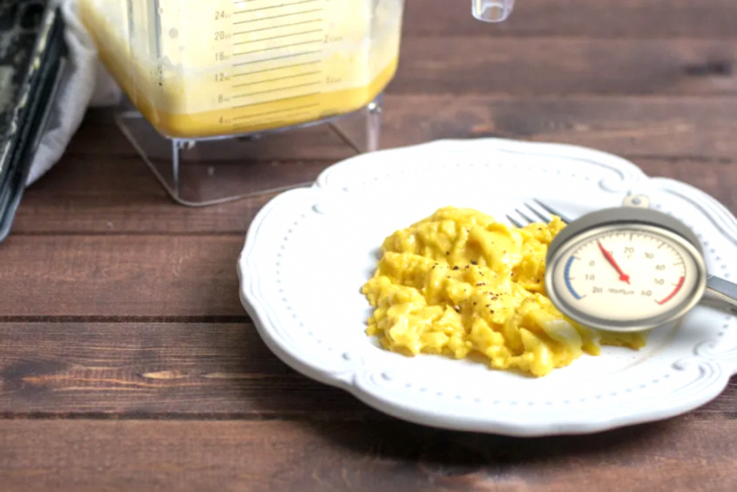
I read 10 °C
